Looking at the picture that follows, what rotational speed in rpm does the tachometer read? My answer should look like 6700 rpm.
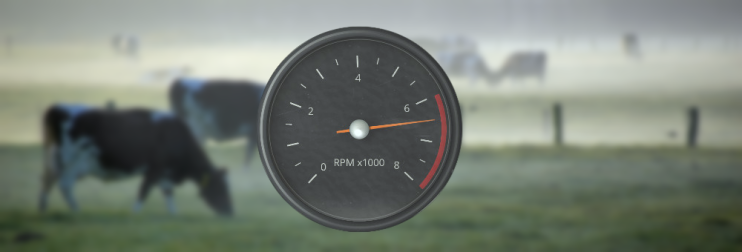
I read 6500 rpm
